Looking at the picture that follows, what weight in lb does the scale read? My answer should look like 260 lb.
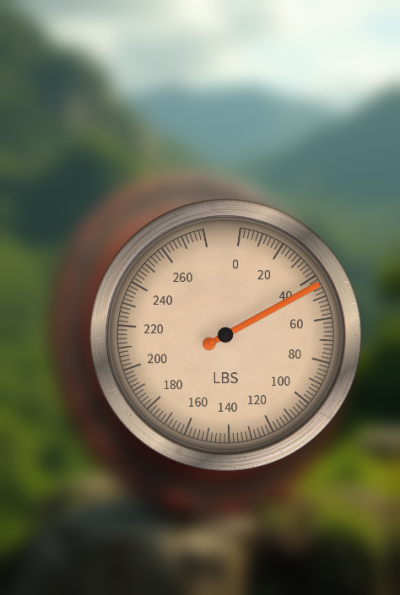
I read 44 lb
